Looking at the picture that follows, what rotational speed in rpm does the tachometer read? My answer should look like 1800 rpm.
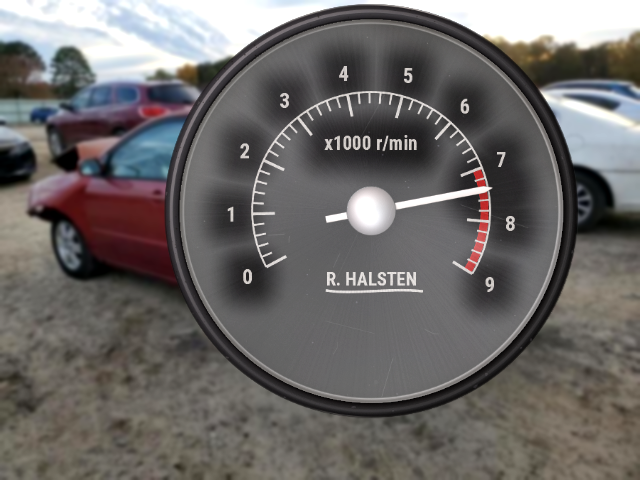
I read 7400 rpm
